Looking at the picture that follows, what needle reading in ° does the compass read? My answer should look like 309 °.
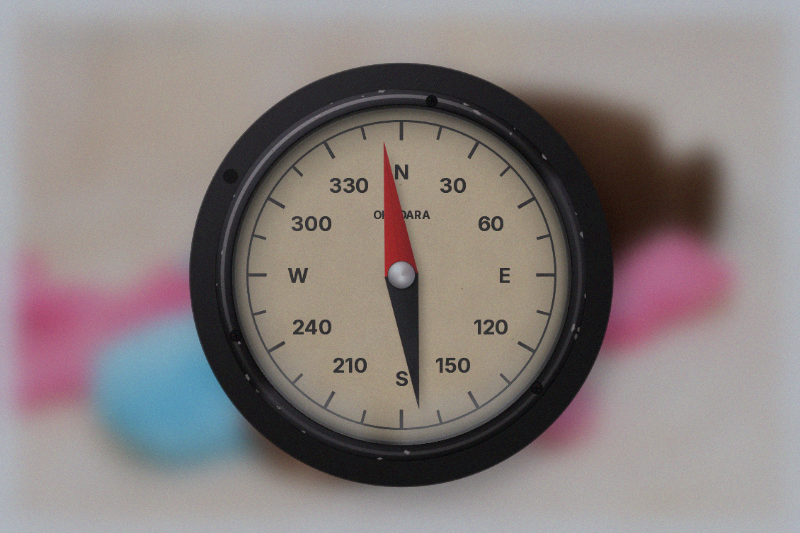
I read 352.5 °
